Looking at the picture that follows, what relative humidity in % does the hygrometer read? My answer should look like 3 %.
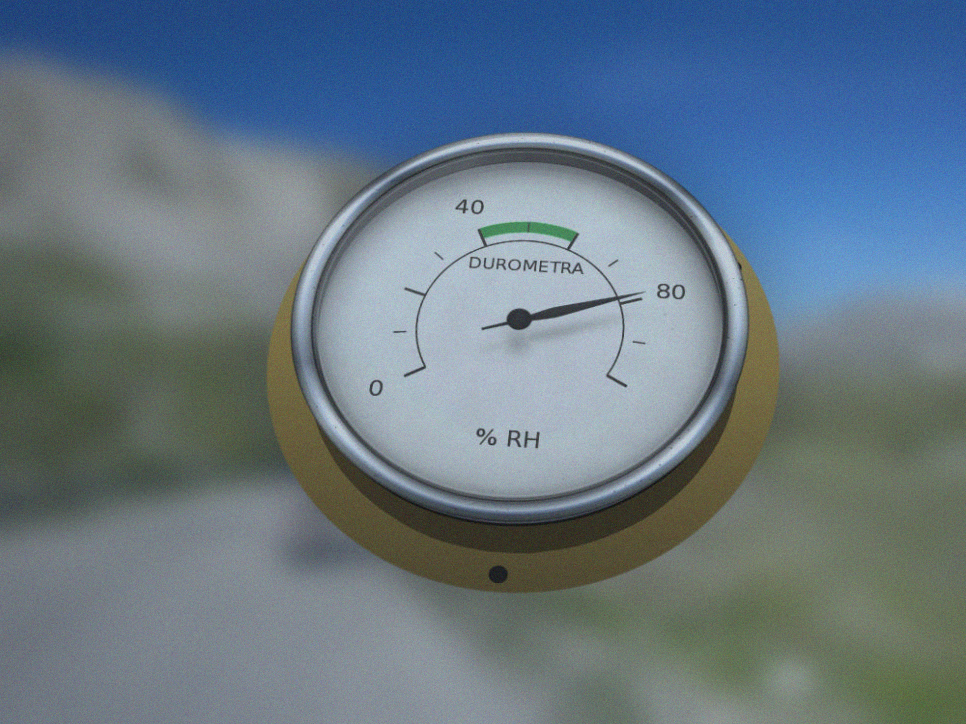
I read 80 %
